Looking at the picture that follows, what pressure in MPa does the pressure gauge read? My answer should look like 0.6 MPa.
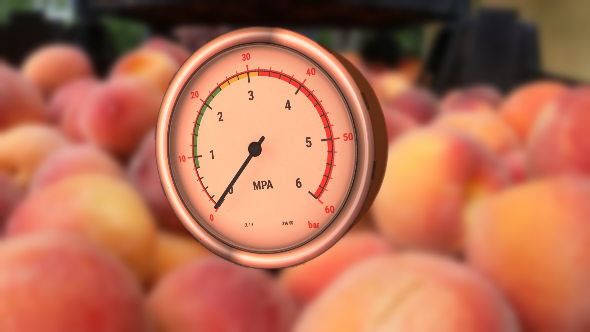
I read 0 MPa
